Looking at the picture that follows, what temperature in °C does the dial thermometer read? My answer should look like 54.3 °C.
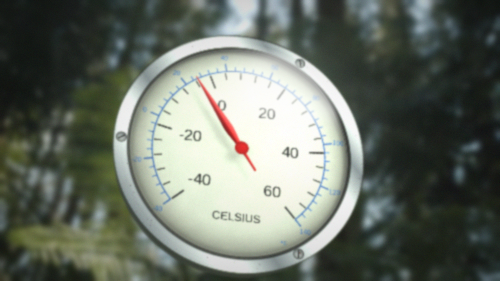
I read -4 °C
